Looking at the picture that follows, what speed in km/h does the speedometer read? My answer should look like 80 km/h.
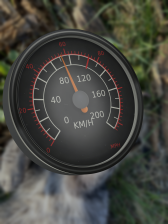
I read 90 km/h
